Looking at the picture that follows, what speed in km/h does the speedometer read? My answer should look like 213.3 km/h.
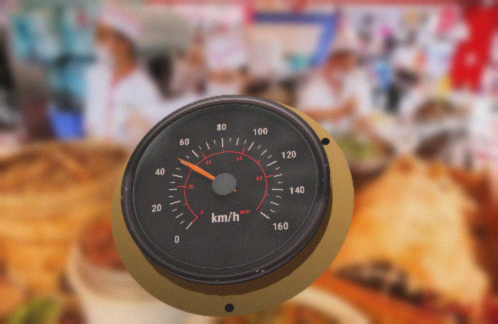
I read 50 km/h
